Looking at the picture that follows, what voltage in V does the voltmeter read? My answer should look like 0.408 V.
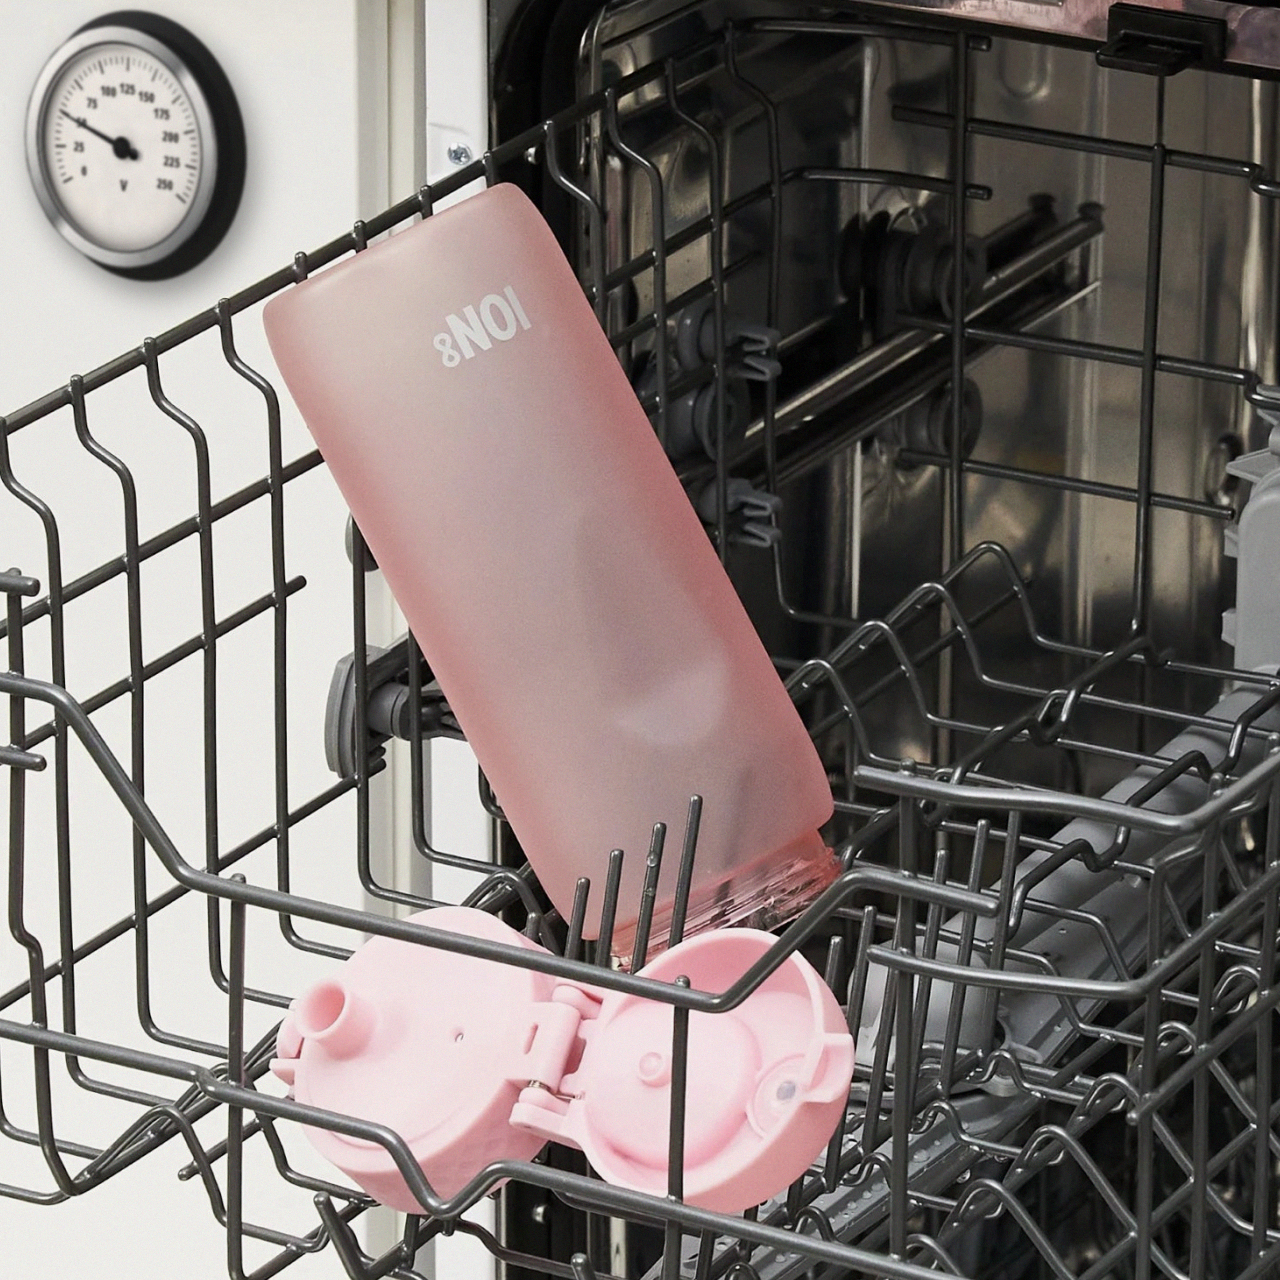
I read 50 V
